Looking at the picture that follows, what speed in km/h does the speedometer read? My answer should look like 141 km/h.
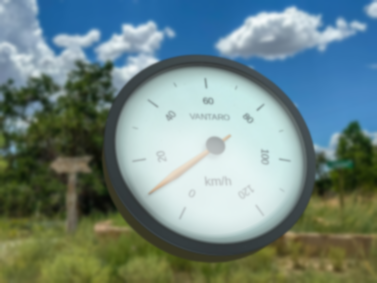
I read 10 km/h
